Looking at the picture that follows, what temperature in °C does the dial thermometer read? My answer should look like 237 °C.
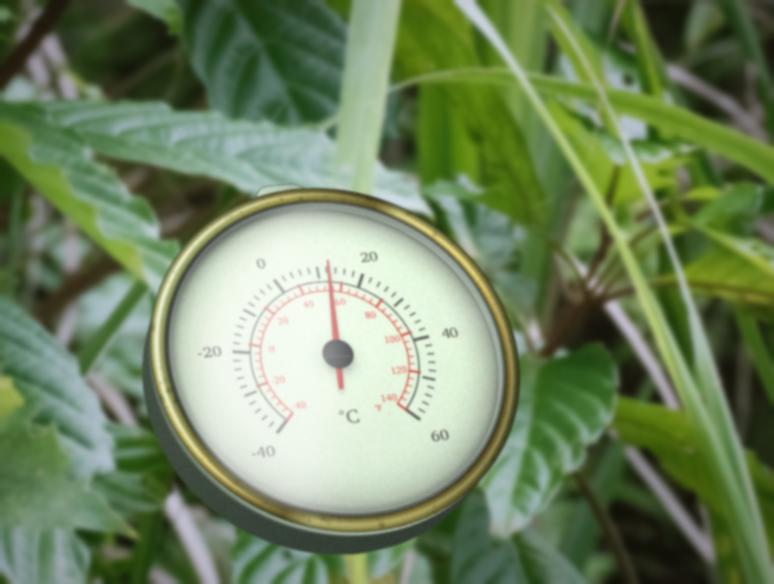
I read 12 °C
